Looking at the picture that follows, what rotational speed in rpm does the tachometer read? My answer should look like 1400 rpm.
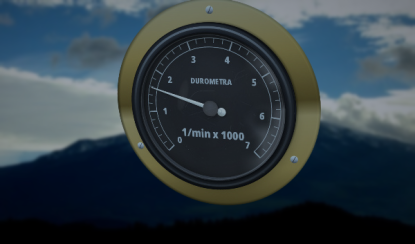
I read 1600 rpm
